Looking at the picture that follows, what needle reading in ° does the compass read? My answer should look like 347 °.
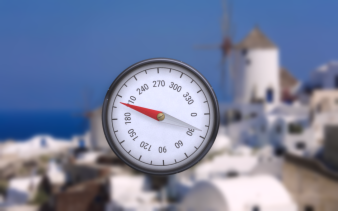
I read 202.5 °
